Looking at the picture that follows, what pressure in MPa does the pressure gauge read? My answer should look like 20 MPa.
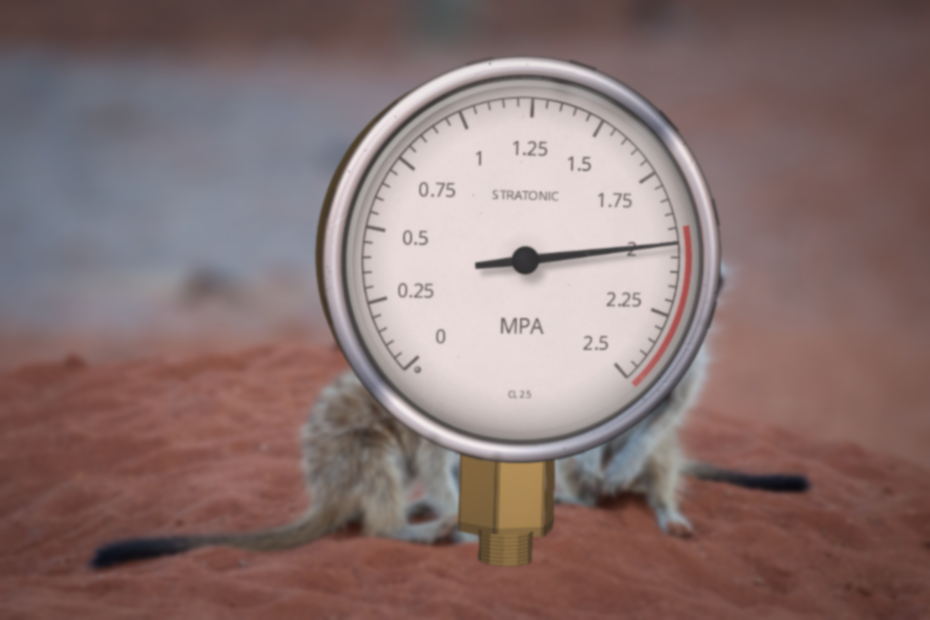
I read 2 MPa
